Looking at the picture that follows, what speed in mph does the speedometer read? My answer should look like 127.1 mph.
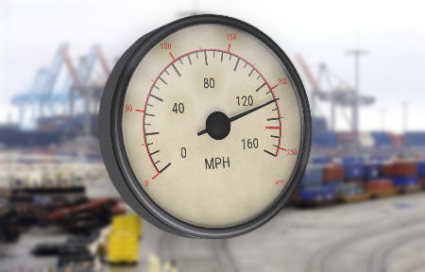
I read 130 mph
